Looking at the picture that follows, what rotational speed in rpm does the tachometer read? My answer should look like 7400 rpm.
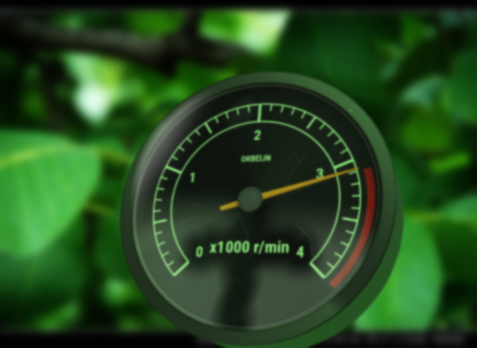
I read 3100 rpm
